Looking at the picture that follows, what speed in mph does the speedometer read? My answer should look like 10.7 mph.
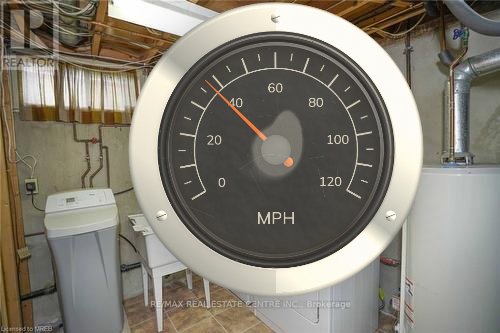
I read 37.5 mph
